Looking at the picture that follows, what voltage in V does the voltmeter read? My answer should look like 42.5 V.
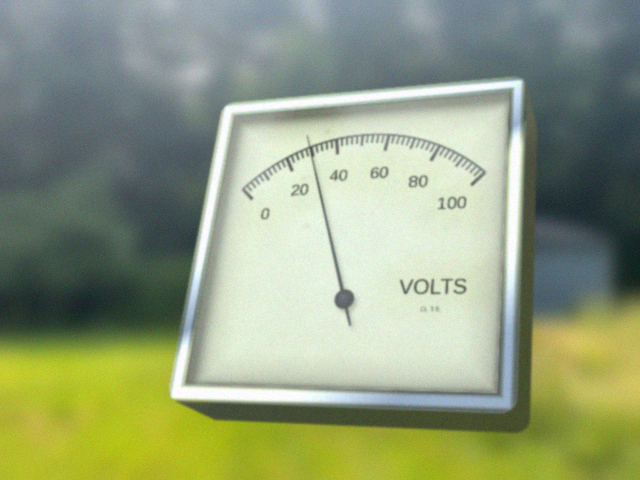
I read 30 V
